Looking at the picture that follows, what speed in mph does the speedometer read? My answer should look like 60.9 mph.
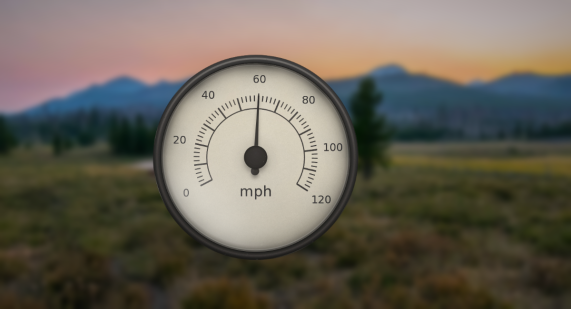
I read 60 mph
